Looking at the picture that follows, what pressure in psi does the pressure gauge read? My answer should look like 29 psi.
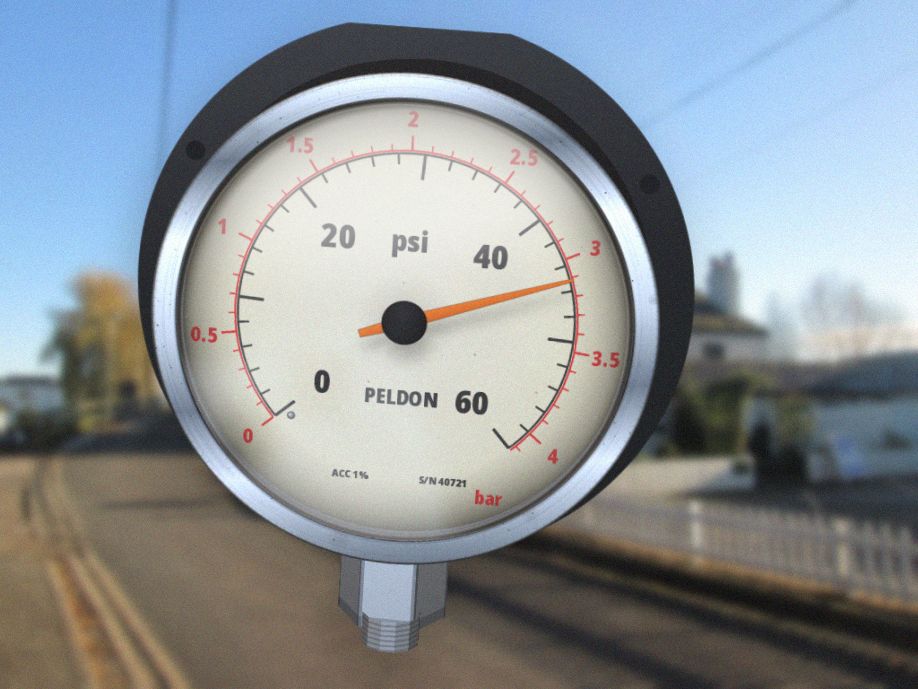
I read 45 psi
